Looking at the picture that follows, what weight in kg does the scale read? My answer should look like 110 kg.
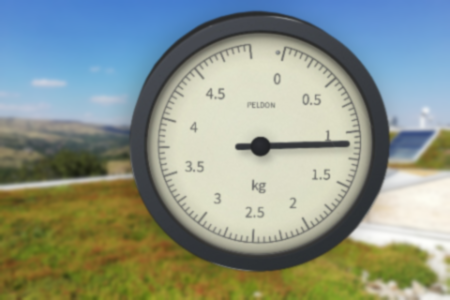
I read 1.1 kg
